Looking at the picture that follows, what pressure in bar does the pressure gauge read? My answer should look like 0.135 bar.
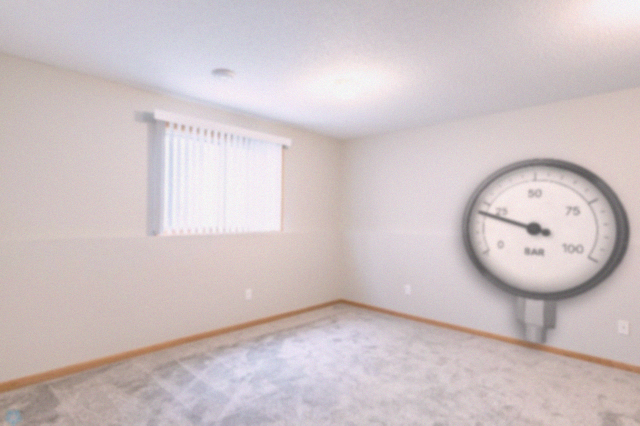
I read 20 bar
